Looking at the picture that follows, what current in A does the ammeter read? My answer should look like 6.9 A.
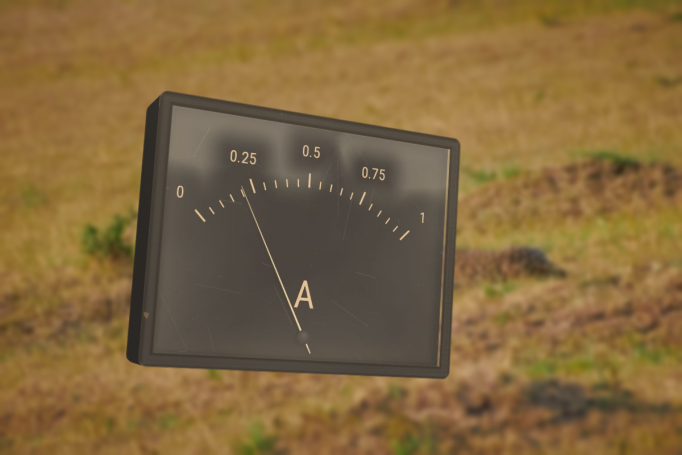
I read 0.2 A
